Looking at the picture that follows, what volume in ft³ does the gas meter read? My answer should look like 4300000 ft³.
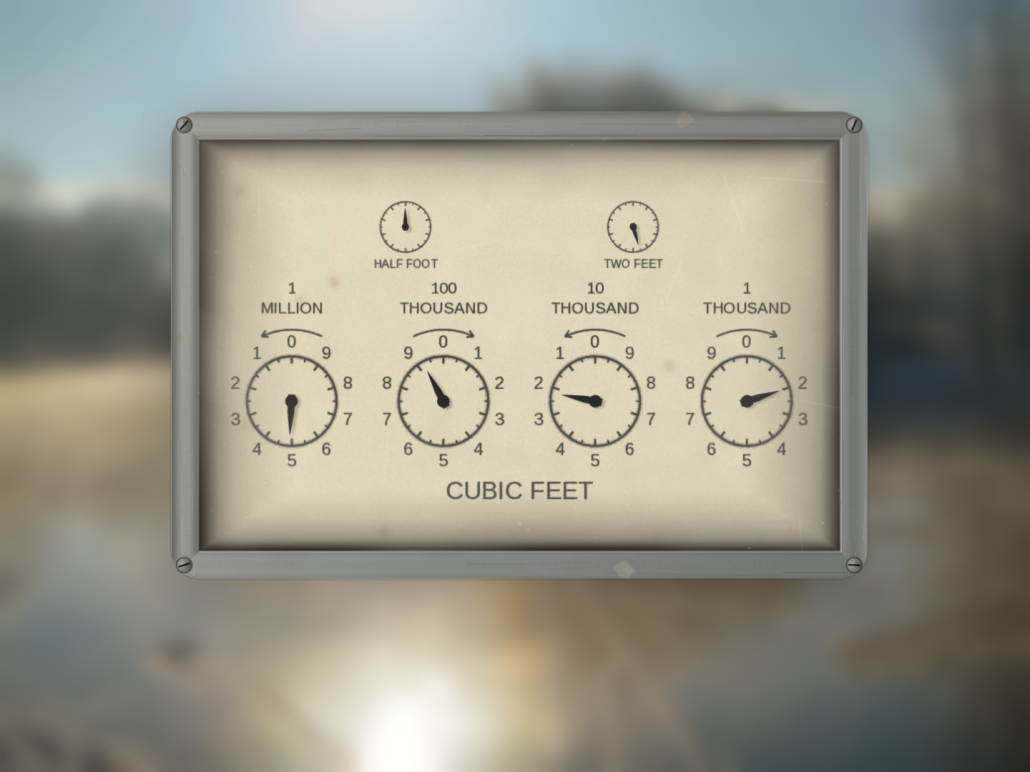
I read 492200 ft³
